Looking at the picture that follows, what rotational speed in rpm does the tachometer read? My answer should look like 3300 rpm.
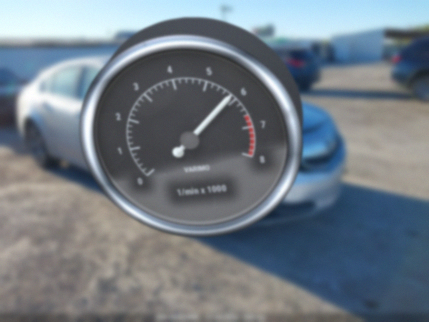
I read 5800 rpm
